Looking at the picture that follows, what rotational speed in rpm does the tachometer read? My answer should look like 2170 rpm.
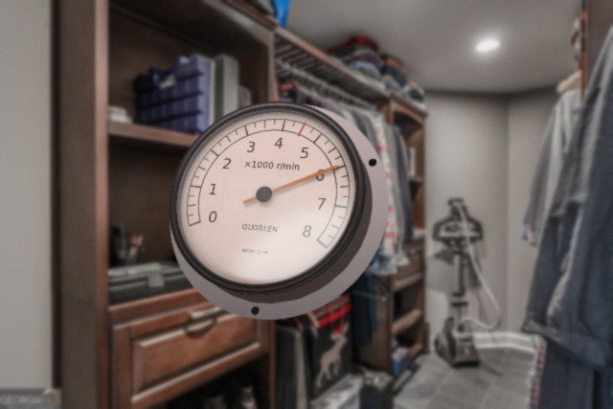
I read 6000 rpm
